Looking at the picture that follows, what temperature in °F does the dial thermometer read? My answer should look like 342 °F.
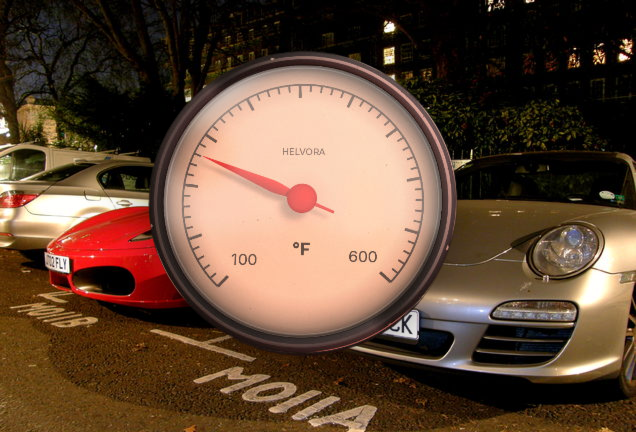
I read 230 °F
